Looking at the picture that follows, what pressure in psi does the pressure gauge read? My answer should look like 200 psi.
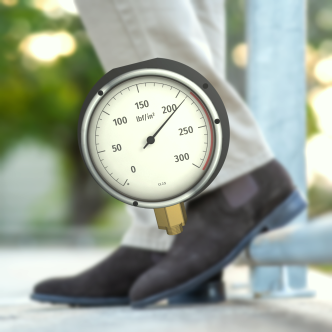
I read 210 psi
